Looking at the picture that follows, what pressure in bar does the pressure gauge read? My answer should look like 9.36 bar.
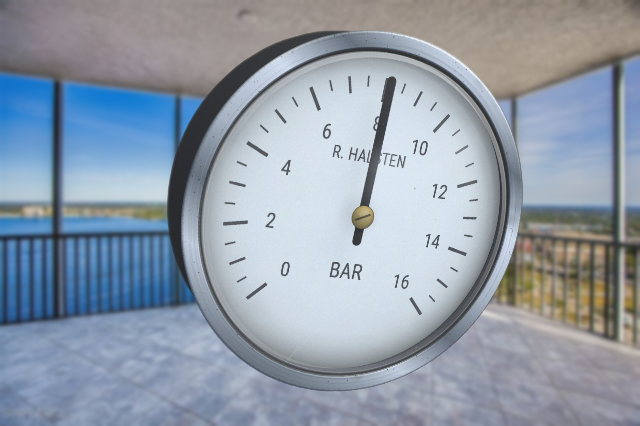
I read 8 bar
